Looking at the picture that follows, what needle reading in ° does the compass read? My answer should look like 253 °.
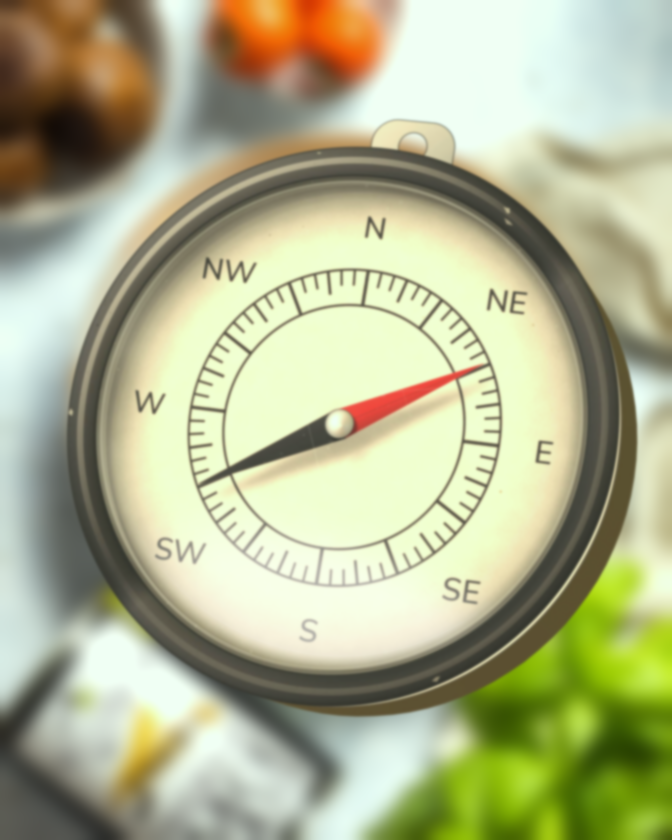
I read 60 °
